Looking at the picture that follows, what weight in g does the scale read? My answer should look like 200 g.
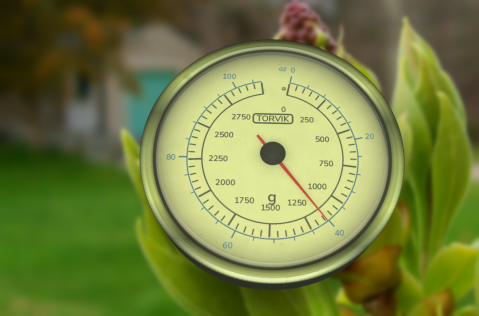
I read 1150 g
